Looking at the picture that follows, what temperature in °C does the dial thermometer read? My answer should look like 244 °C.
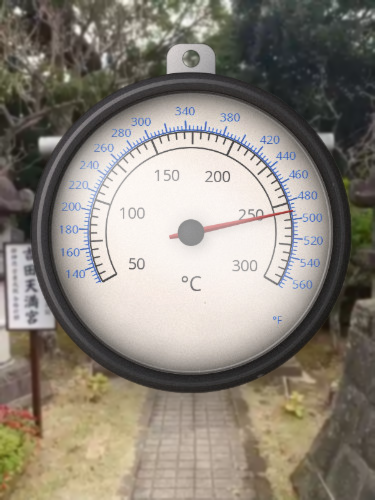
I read 255 °C
